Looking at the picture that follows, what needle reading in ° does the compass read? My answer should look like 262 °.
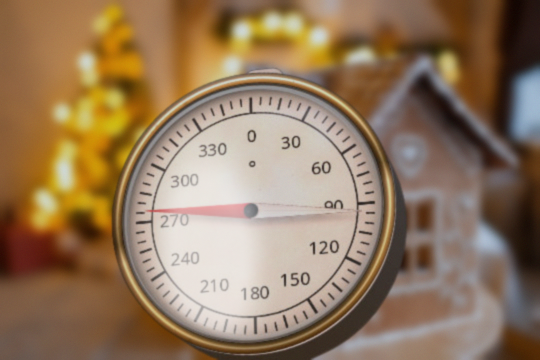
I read 275 °
